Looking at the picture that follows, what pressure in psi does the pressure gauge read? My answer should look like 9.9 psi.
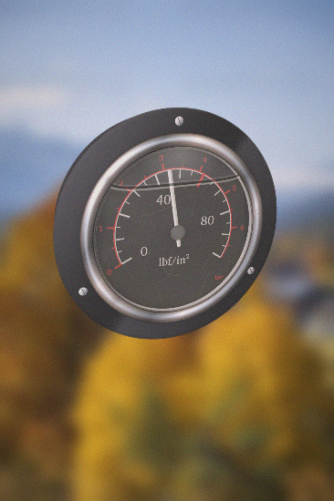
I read 45 psi
